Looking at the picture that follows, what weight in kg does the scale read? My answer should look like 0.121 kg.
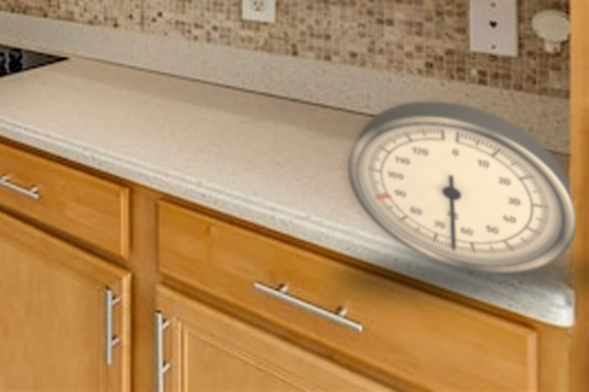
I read 65 kg
